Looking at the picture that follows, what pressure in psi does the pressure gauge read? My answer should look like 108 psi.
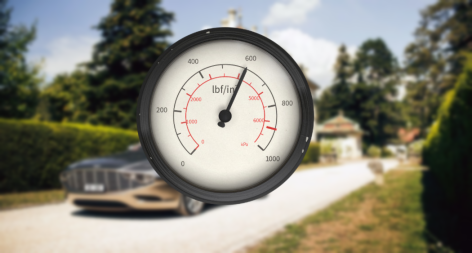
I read 600 psi
